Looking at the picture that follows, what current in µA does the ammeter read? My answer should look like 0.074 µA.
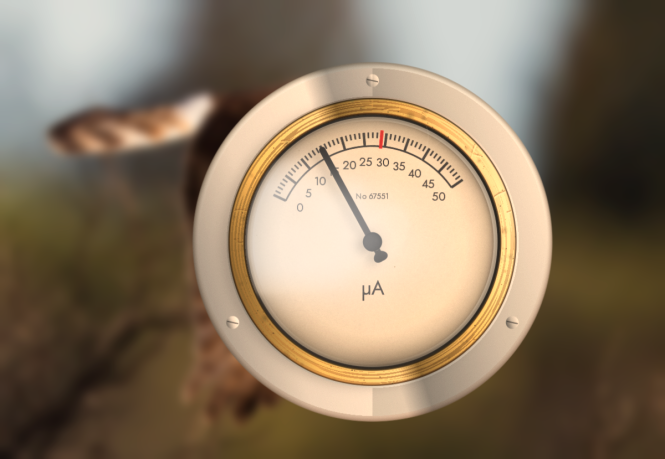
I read 15 µA
